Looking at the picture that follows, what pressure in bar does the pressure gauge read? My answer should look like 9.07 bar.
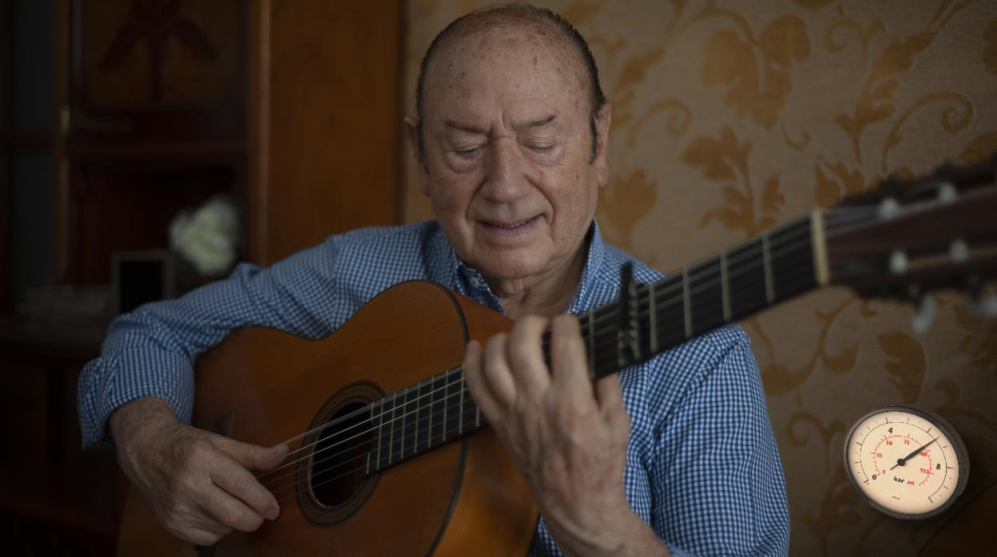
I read 6.5 bar
